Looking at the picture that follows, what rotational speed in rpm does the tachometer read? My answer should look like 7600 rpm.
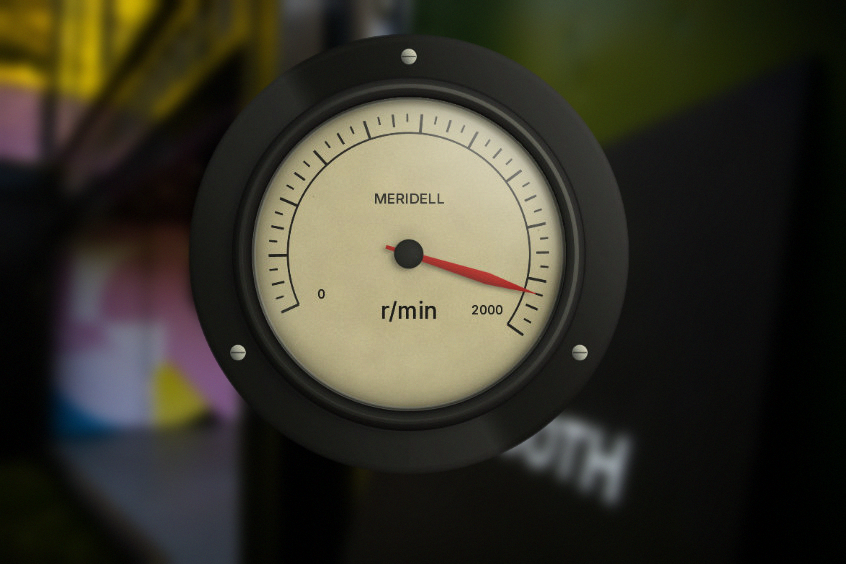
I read 1850 rpm
